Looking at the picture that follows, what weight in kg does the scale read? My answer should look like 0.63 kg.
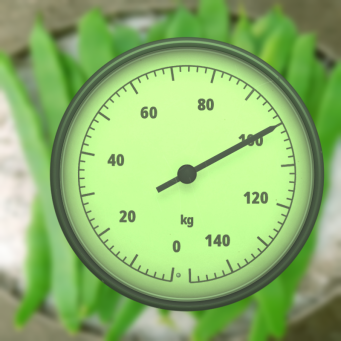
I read 100 kg
